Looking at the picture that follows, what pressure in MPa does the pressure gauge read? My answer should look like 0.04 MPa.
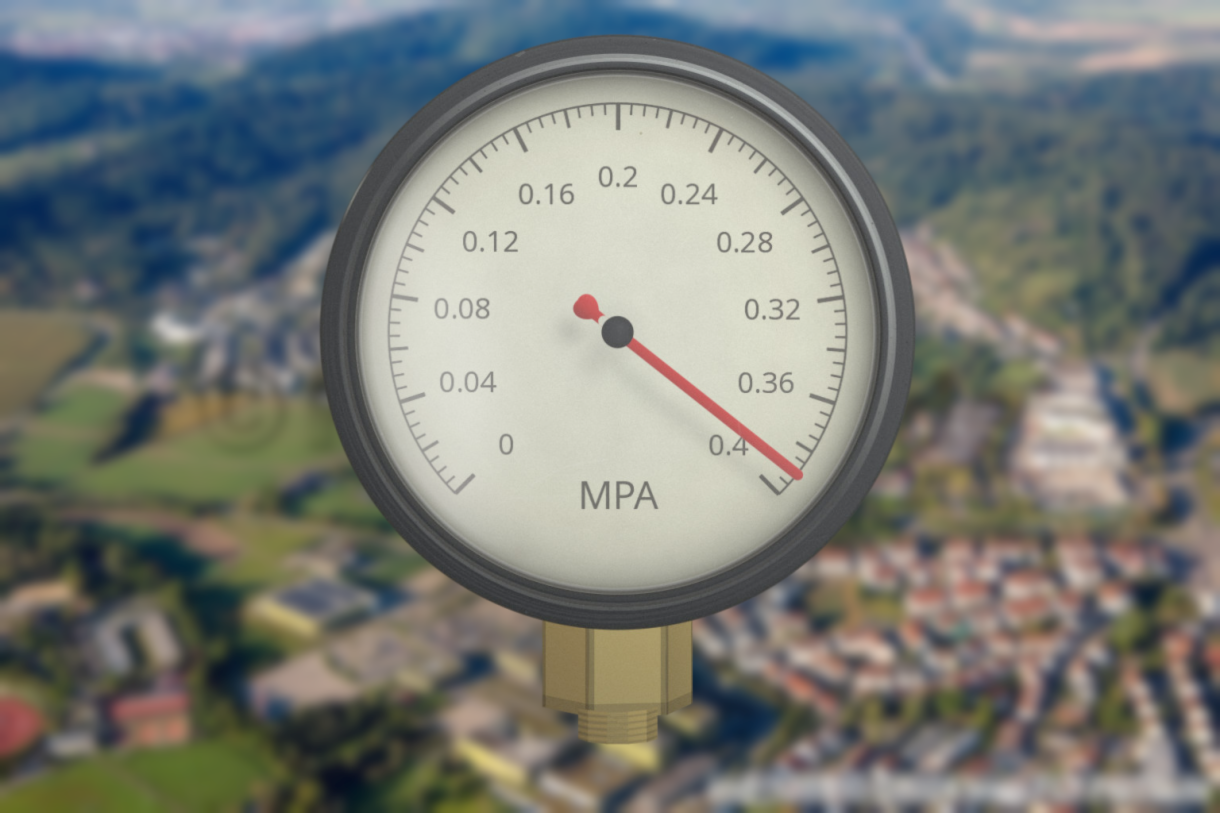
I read 0.39 MPa
